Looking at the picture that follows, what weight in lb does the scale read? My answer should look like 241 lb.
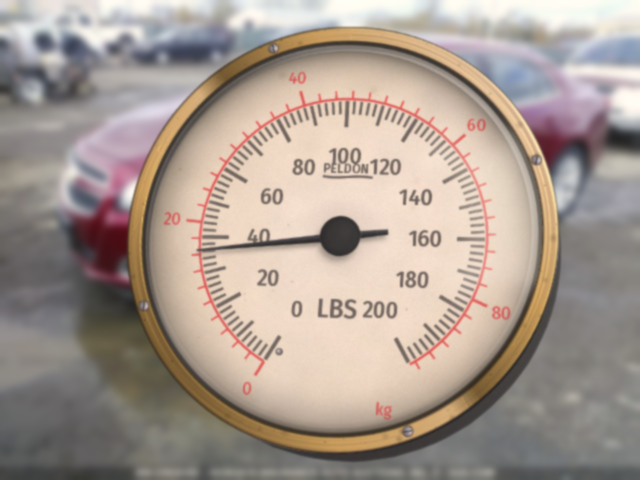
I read 36 lb
